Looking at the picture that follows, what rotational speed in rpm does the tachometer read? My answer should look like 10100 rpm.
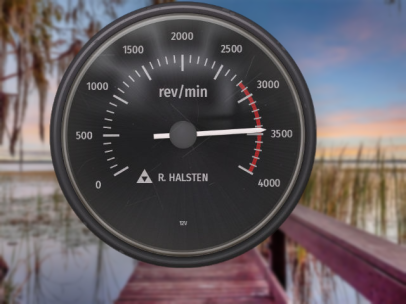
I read 3450 rpm
